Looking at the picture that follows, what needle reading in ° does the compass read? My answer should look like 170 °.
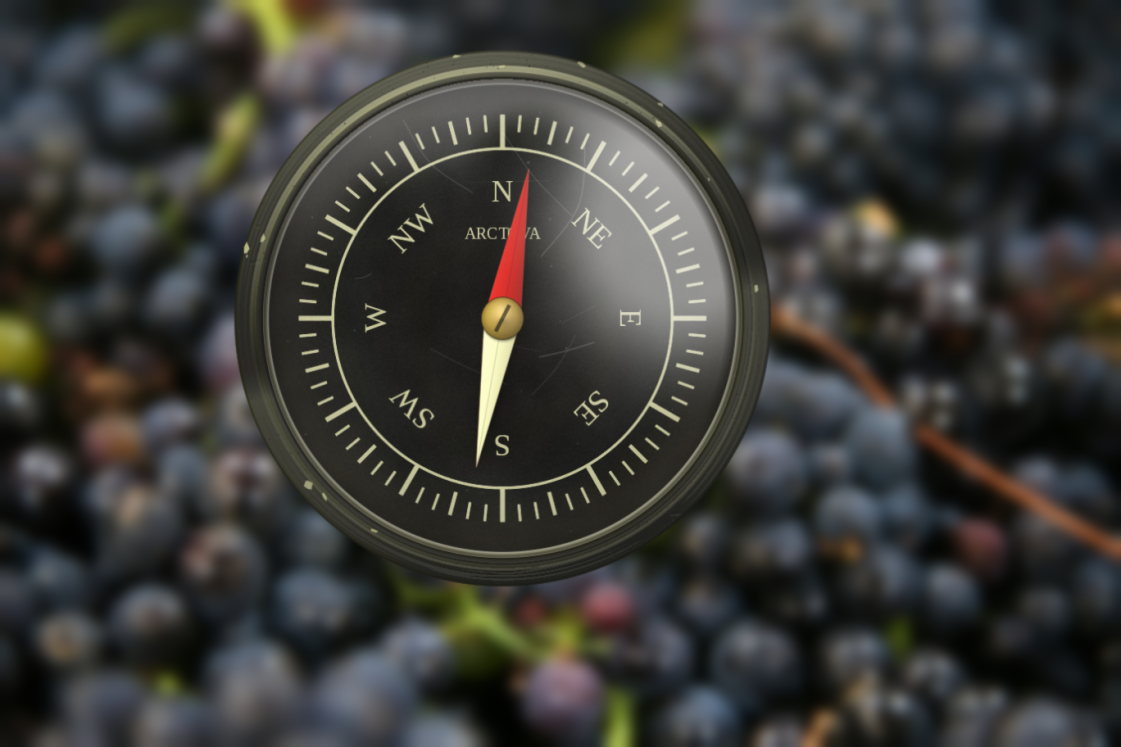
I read 10 °
